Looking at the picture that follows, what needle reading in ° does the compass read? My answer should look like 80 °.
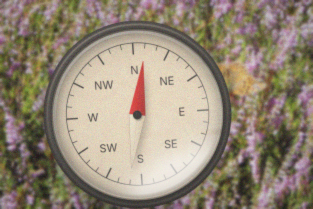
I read 10 °
